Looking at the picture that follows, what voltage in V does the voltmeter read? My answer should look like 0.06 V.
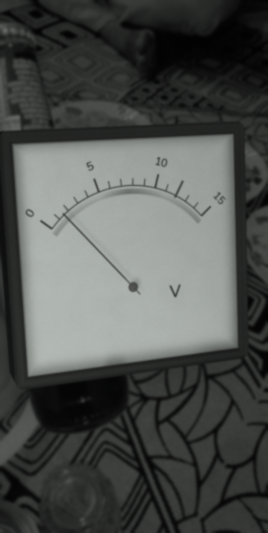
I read 1.5 V
